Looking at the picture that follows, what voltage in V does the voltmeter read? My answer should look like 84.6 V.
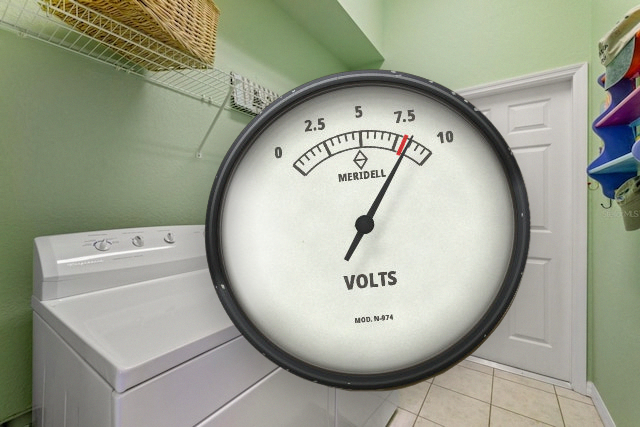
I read 8.5 V
